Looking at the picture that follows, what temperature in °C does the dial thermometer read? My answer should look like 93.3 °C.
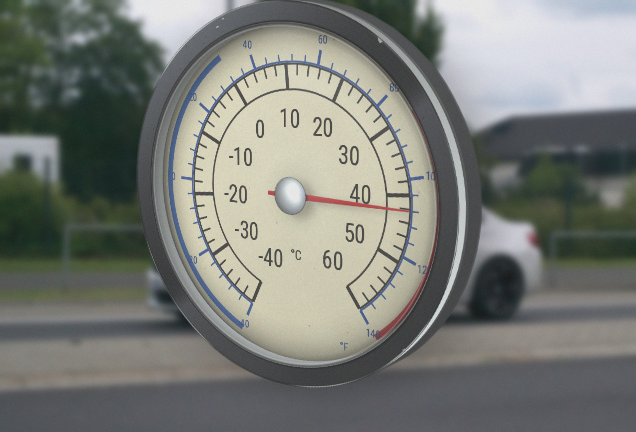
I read 42 °C
